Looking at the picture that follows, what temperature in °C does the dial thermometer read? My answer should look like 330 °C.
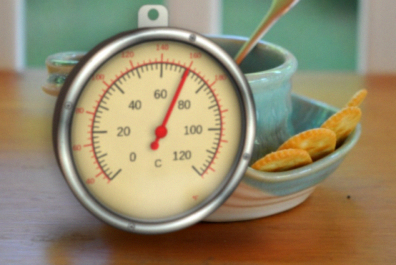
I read 70 °C
